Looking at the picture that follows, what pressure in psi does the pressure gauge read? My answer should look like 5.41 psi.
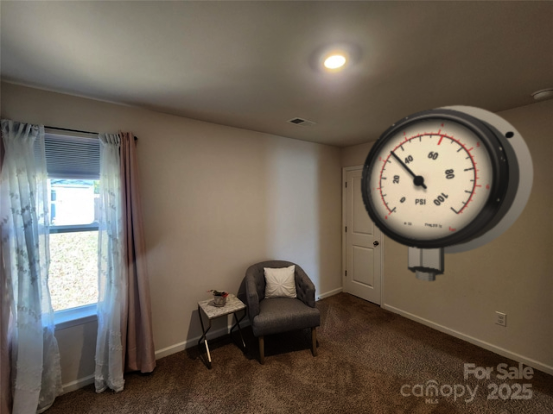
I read 35 psi
